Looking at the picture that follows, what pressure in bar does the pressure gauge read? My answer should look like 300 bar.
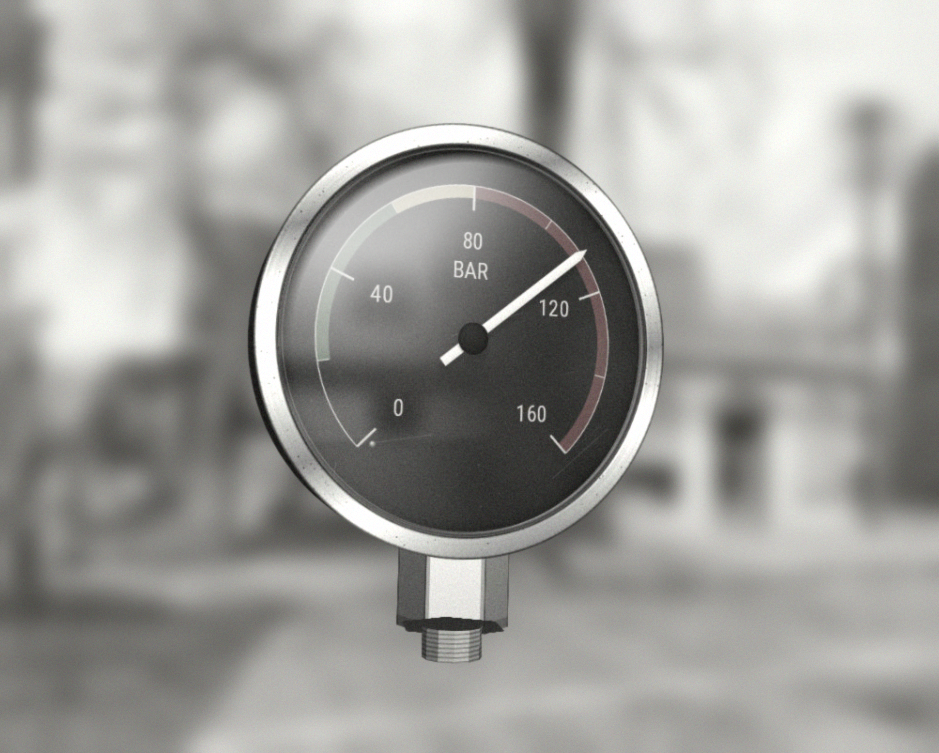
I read 110 bar
